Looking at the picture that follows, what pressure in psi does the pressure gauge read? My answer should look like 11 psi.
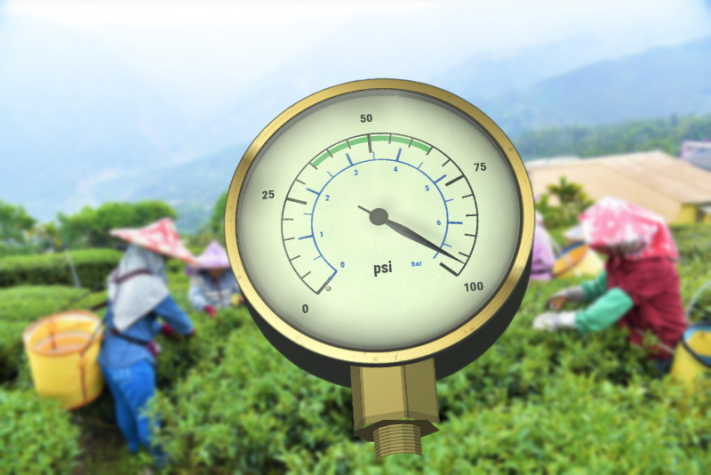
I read 97.5 psi
